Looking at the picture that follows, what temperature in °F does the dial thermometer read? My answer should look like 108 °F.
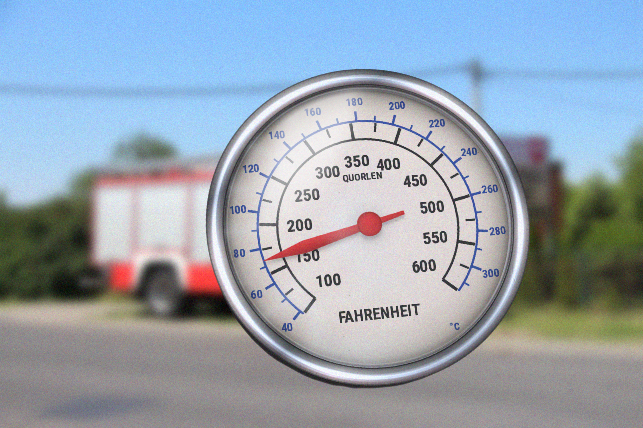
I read 162.5 °F
